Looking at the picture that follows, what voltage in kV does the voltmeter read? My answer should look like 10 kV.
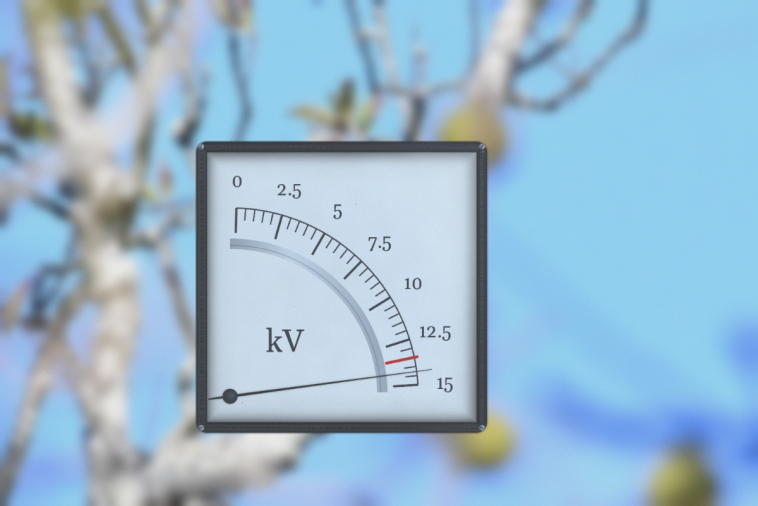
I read 14.25 kV
